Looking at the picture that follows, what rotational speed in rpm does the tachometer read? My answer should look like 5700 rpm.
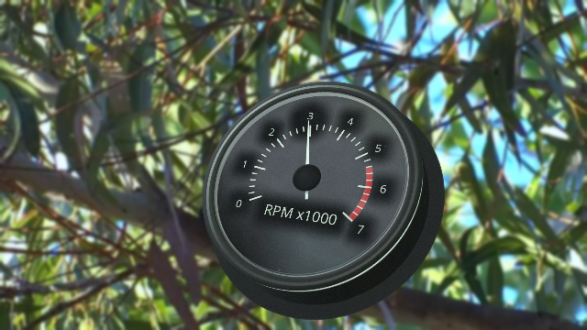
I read 3000 rpm
